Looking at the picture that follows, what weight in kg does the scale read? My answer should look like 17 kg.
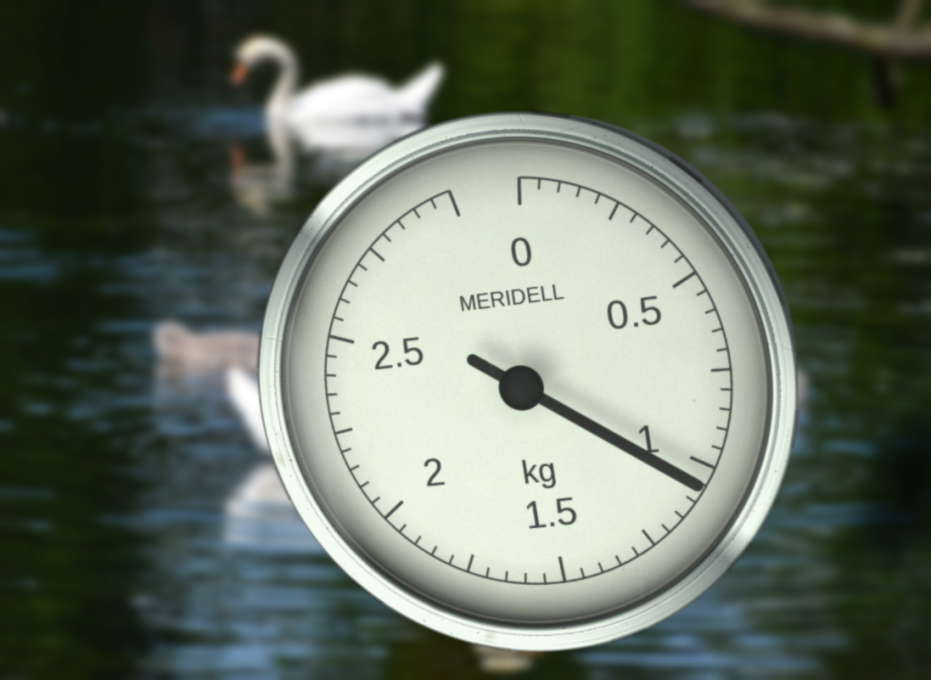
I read 1.05 kg
